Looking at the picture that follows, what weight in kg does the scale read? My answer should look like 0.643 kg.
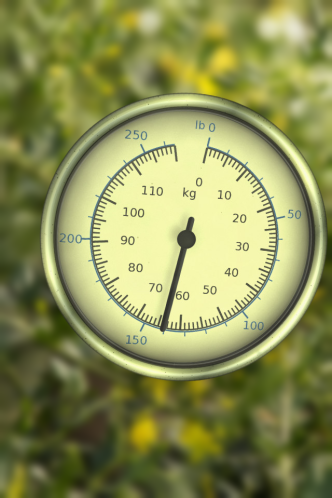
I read 64 kg
